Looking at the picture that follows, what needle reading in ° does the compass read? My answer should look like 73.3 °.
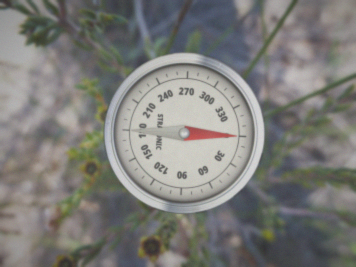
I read 0 °
